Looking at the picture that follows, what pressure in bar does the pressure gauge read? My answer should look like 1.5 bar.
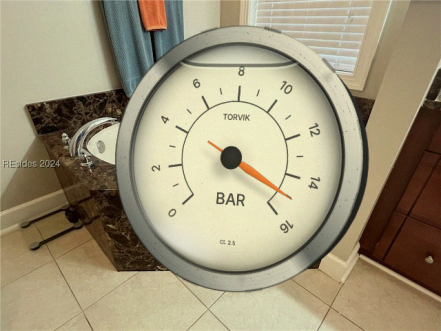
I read 15 bar
